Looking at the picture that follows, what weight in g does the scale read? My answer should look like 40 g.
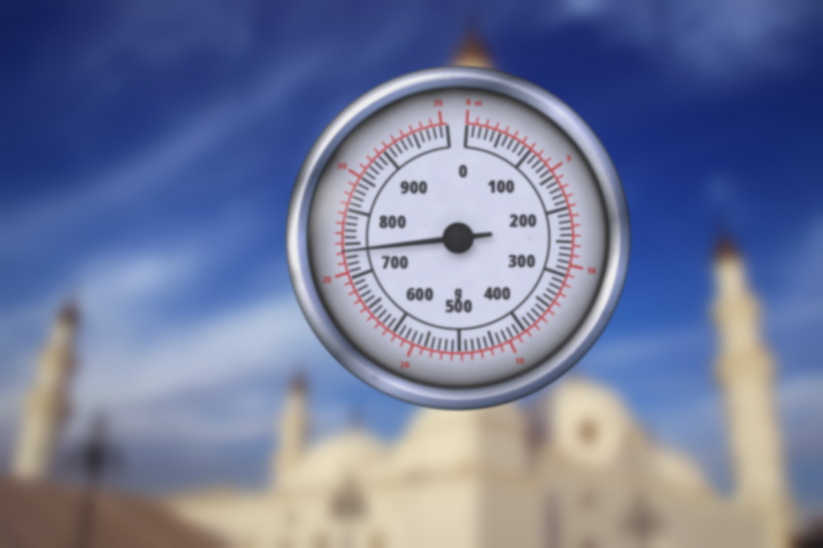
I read 740 g
